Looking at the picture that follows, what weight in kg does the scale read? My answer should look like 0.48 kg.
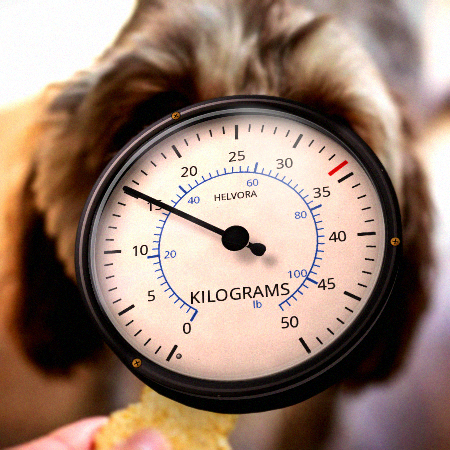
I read 15 kg
